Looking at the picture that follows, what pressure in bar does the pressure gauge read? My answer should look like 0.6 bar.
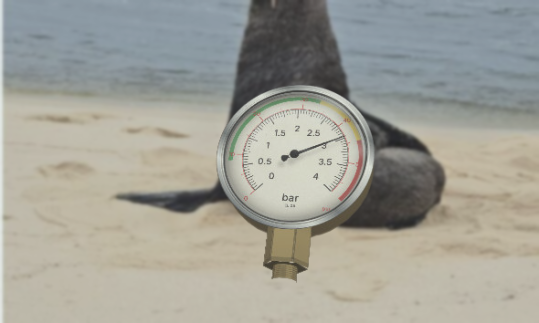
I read 3 bar
